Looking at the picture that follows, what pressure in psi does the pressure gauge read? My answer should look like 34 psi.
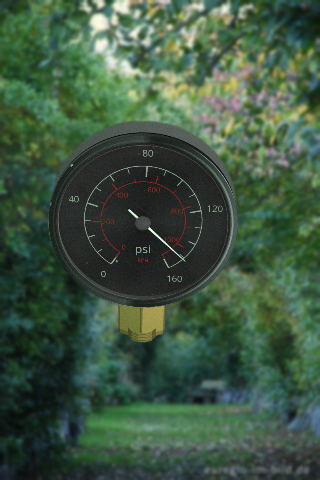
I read 150 psi
